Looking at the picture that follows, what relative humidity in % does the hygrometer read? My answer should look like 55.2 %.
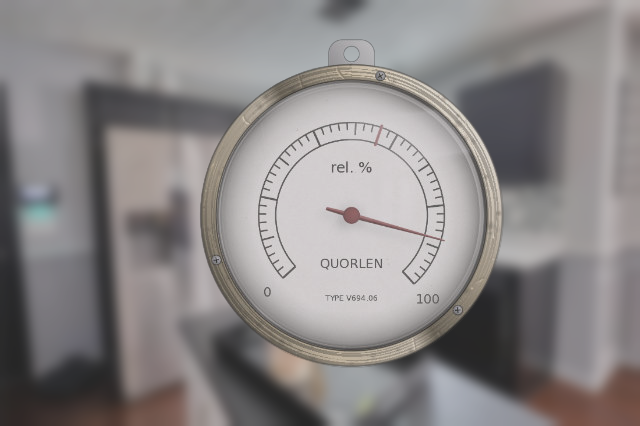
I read 88 %
